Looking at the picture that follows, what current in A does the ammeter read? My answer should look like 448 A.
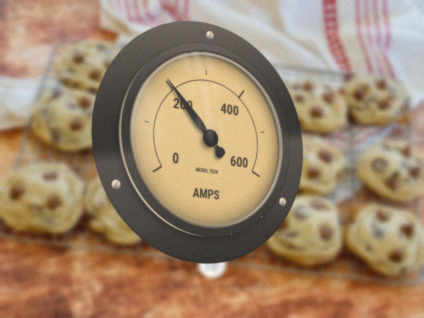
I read 200 A
